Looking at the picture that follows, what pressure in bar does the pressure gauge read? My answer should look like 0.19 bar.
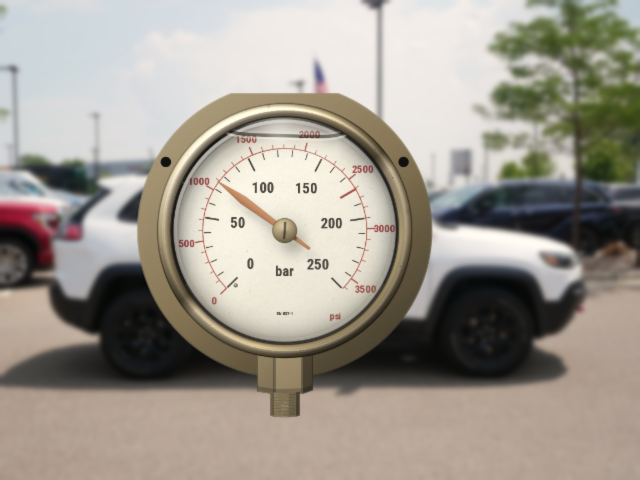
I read 75 bar
